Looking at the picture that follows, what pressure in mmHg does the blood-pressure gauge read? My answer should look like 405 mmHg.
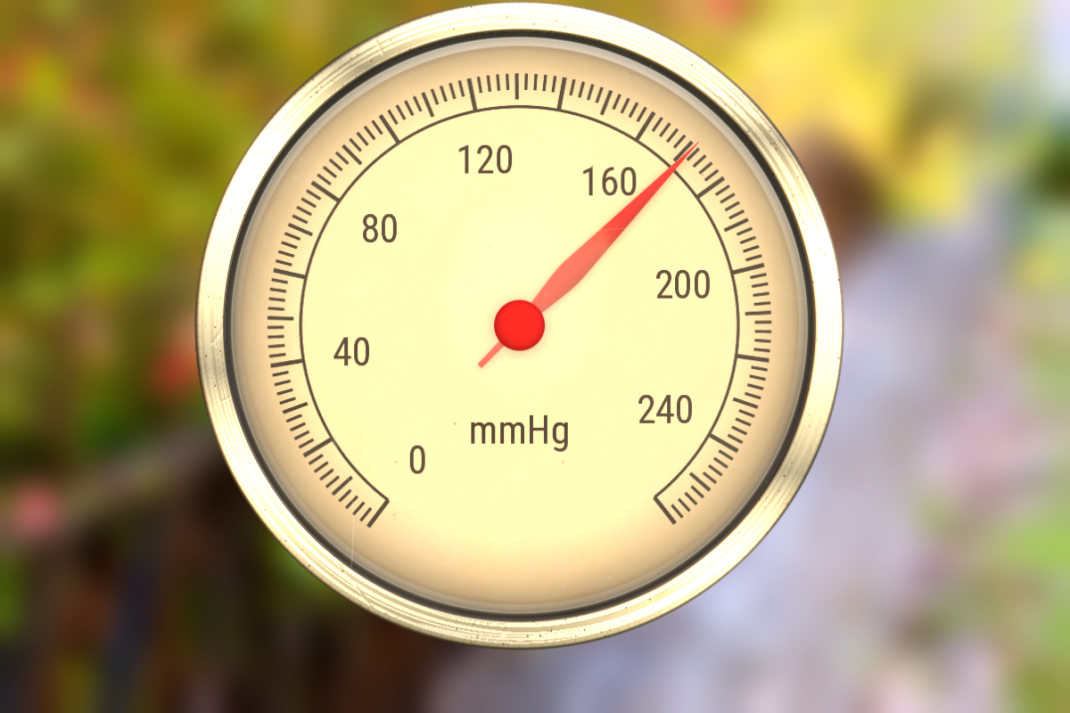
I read 171 mmHg
